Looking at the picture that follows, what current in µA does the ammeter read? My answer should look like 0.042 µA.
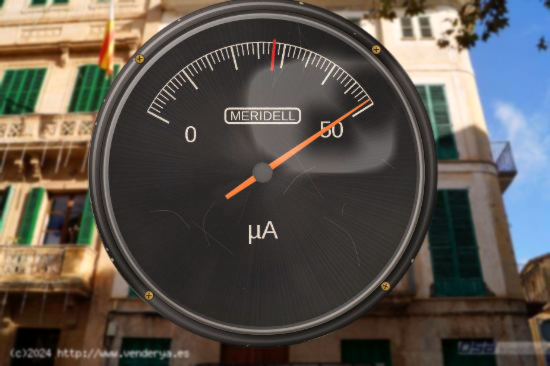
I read 49 µA
